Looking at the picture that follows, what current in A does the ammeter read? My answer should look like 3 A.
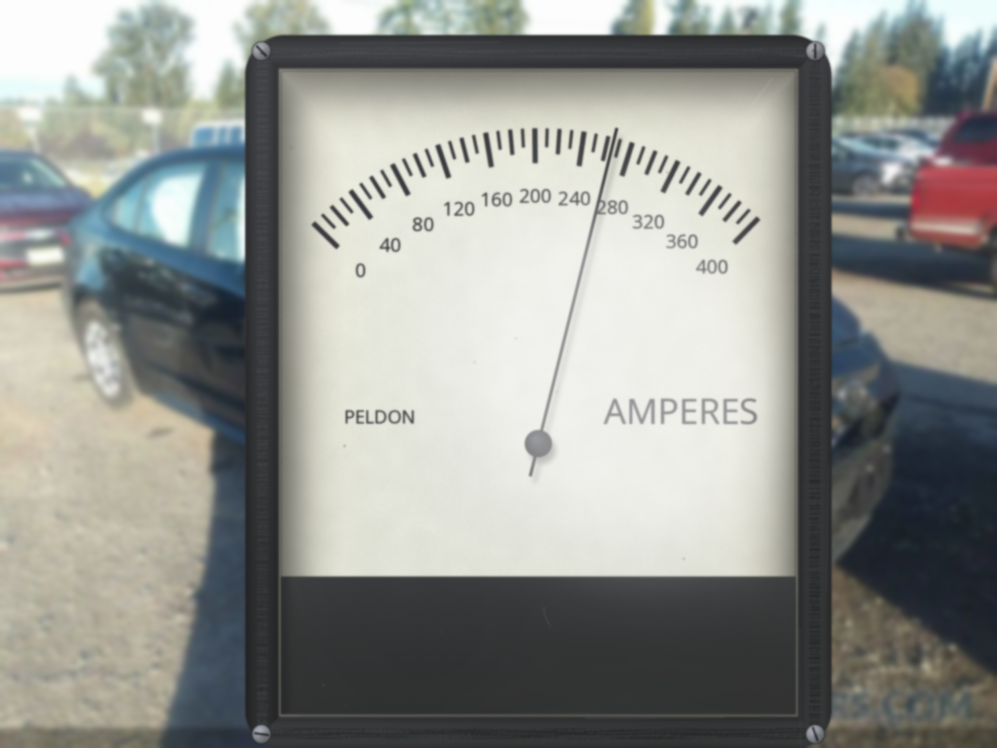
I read 265 A
